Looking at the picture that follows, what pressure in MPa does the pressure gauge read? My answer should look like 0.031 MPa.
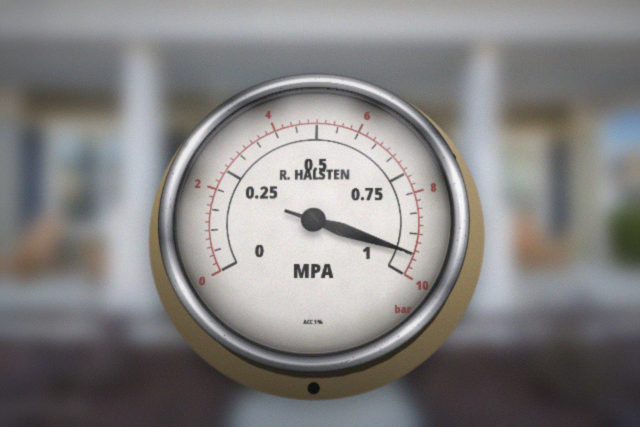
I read 0.95 MPa
